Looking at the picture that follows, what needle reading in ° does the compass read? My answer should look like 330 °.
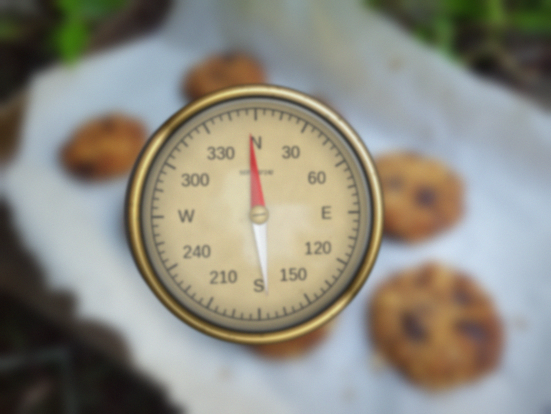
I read 355 °
